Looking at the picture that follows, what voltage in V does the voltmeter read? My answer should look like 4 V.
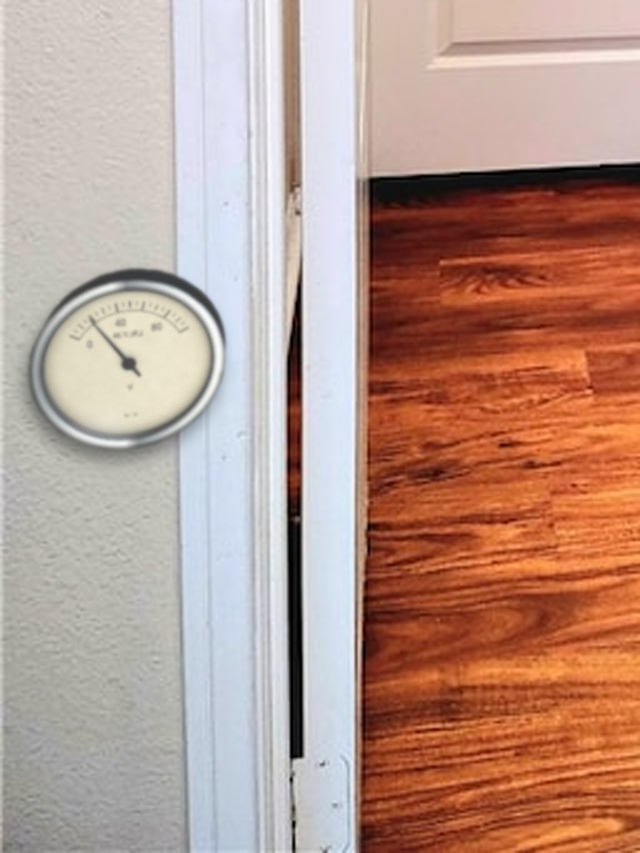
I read 20 V
